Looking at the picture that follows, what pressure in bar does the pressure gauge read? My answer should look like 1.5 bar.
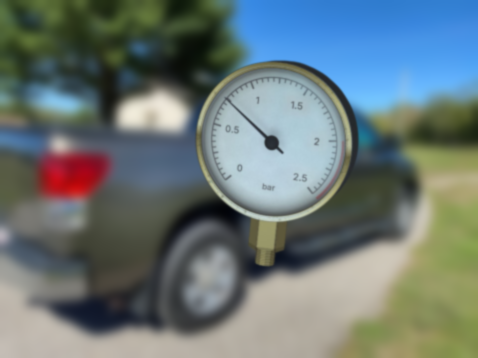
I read 0.75 bar
